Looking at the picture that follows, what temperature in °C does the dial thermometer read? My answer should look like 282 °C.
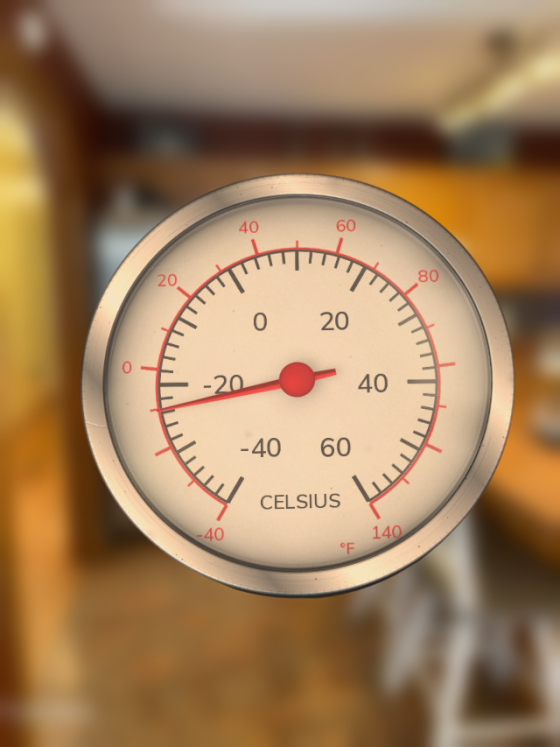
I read -24 °C
